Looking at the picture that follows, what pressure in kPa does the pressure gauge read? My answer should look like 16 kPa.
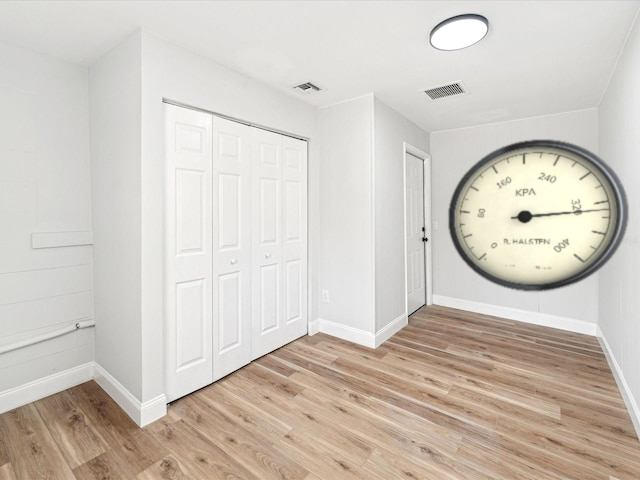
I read 330 kPa
